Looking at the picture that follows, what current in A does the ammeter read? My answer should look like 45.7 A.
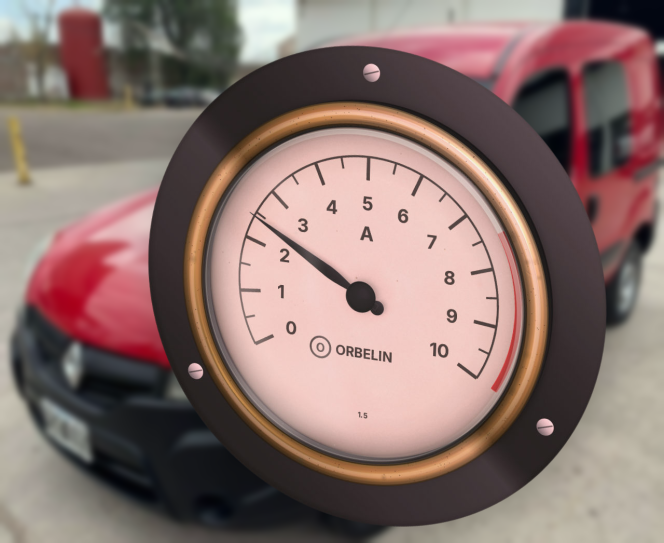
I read 2.5 A
